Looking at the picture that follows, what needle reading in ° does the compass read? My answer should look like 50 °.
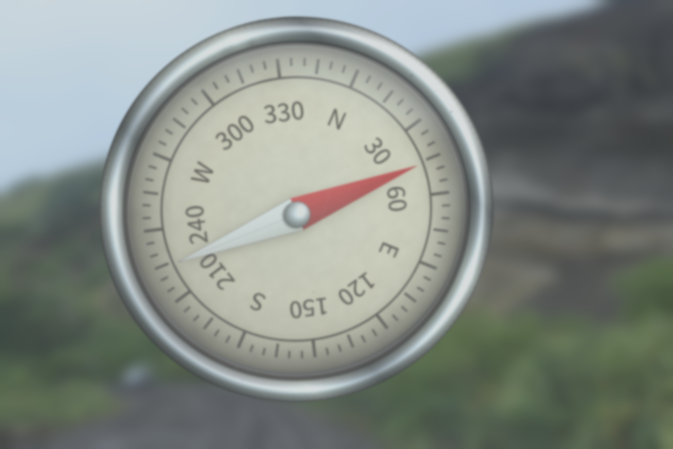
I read 45 °
